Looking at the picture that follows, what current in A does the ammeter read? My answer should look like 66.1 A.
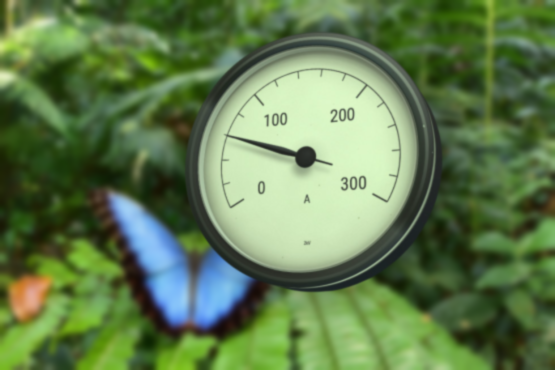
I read 60 A
